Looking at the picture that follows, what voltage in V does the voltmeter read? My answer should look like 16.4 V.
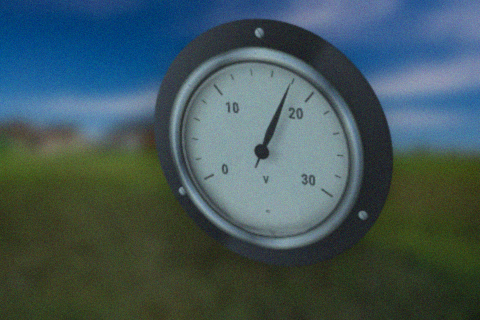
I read 18 V
